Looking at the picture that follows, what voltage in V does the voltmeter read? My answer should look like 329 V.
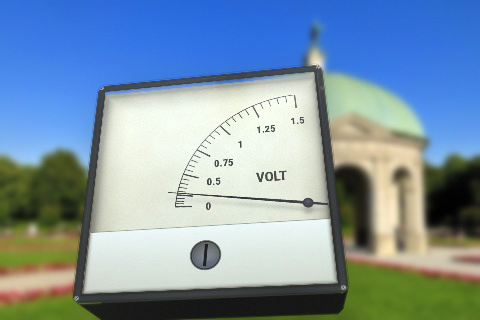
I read 0.25 V
